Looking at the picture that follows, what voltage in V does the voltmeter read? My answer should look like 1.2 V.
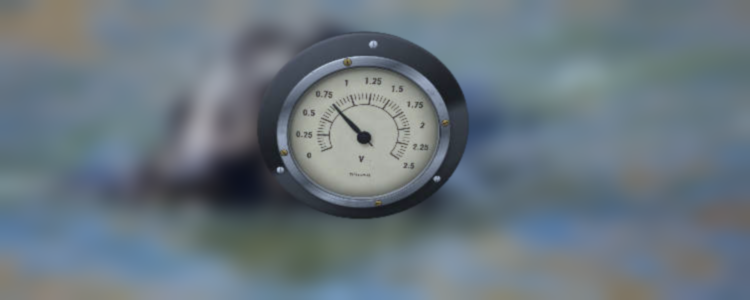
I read 0.75 V
